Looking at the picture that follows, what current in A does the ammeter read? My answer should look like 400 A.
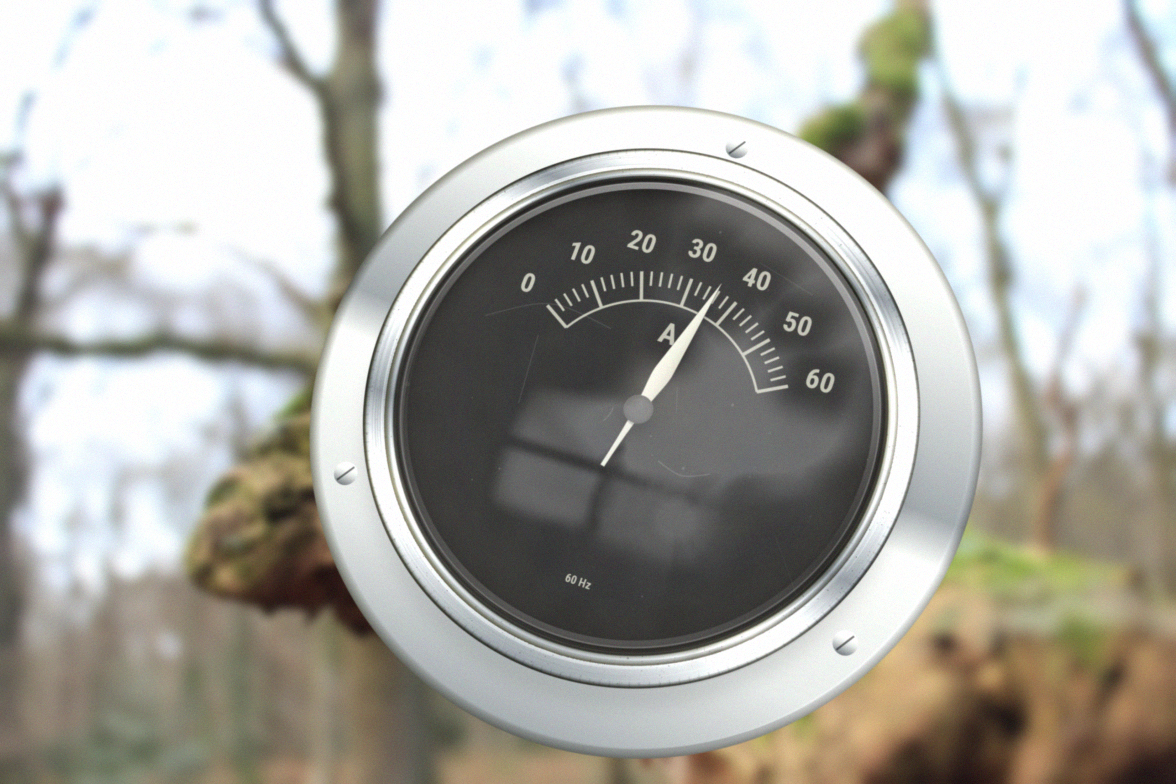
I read 36 A
